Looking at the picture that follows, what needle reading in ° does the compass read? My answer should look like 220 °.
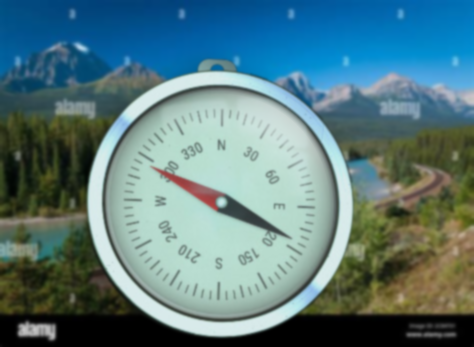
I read 295 °
